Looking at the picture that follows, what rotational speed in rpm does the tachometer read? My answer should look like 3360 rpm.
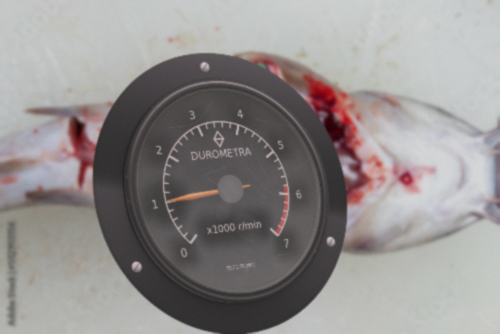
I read 1000 rpm
